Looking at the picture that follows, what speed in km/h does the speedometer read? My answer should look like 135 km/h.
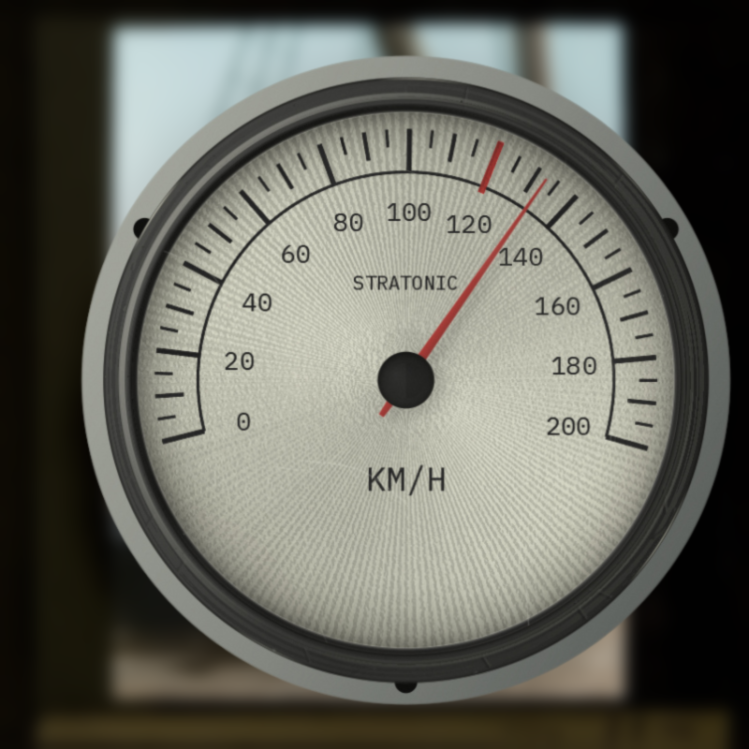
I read 132.5 km/h
